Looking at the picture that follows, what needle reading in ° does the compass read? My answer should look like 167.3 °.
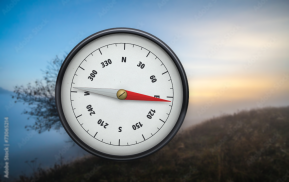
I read 95 °
